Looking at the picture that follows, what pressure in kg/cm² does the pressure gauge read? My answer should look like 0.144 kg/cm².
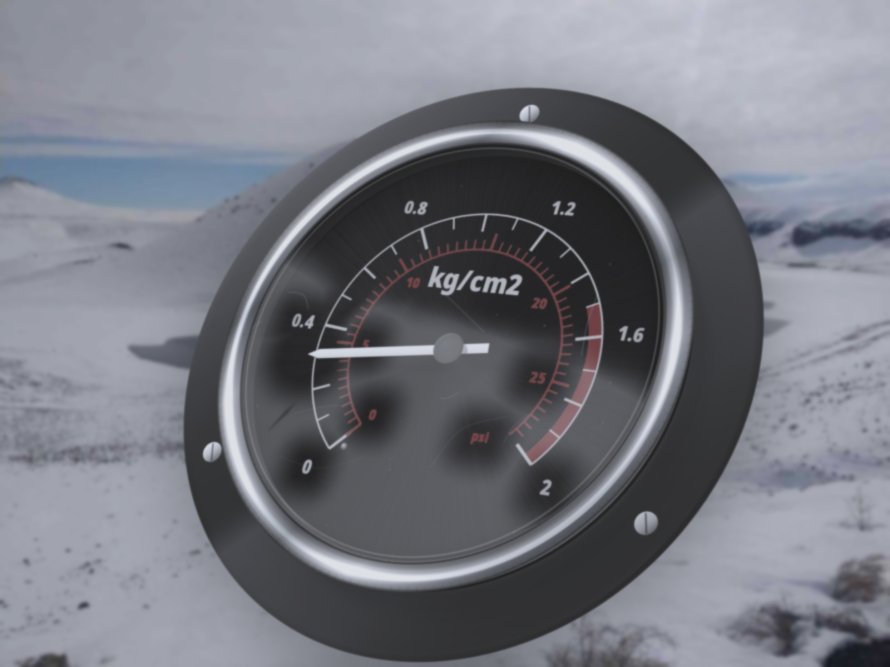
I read 0.3 kg/cm²
